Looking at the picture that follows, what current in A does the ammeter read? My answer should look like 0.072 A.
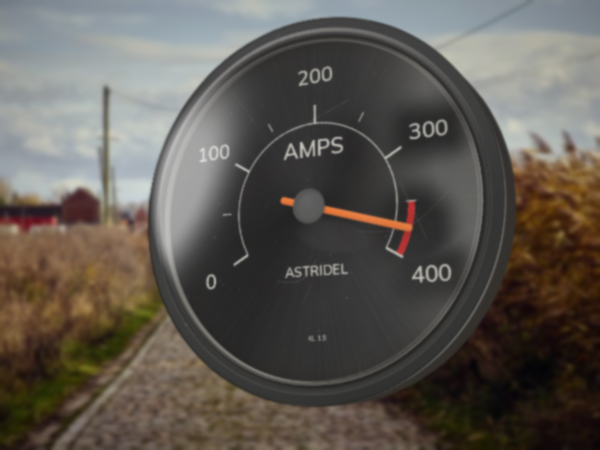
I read 375 A
